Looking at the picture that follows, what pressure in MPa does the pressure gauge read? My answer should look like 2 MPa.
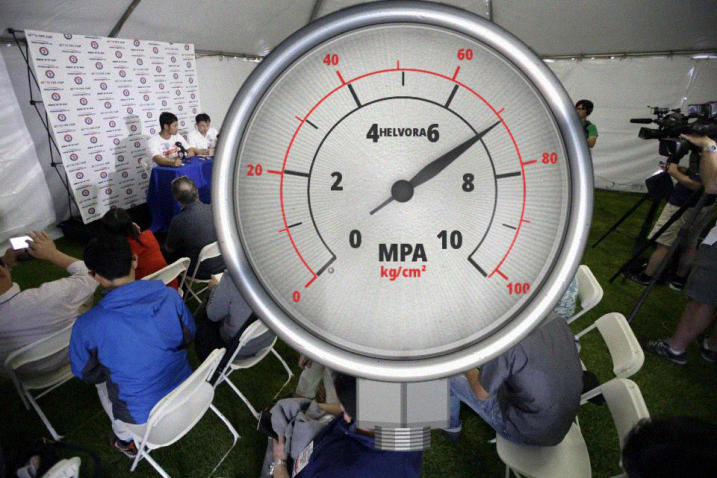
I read 7 MPa
